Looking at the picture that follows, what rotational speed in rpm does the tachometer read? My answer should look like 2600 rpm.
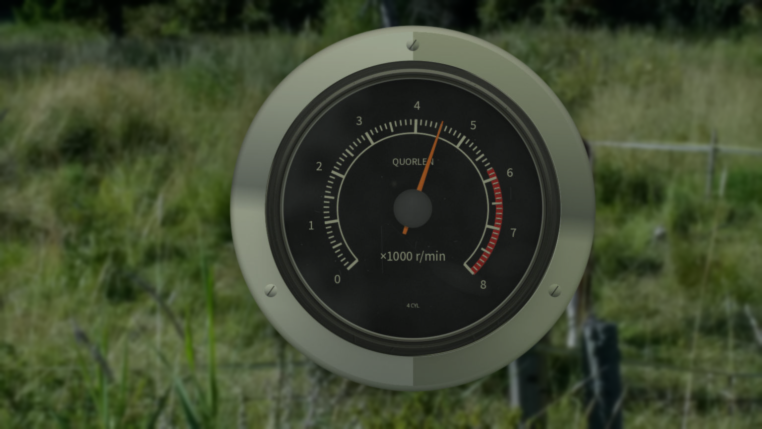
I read 4500 rpm
